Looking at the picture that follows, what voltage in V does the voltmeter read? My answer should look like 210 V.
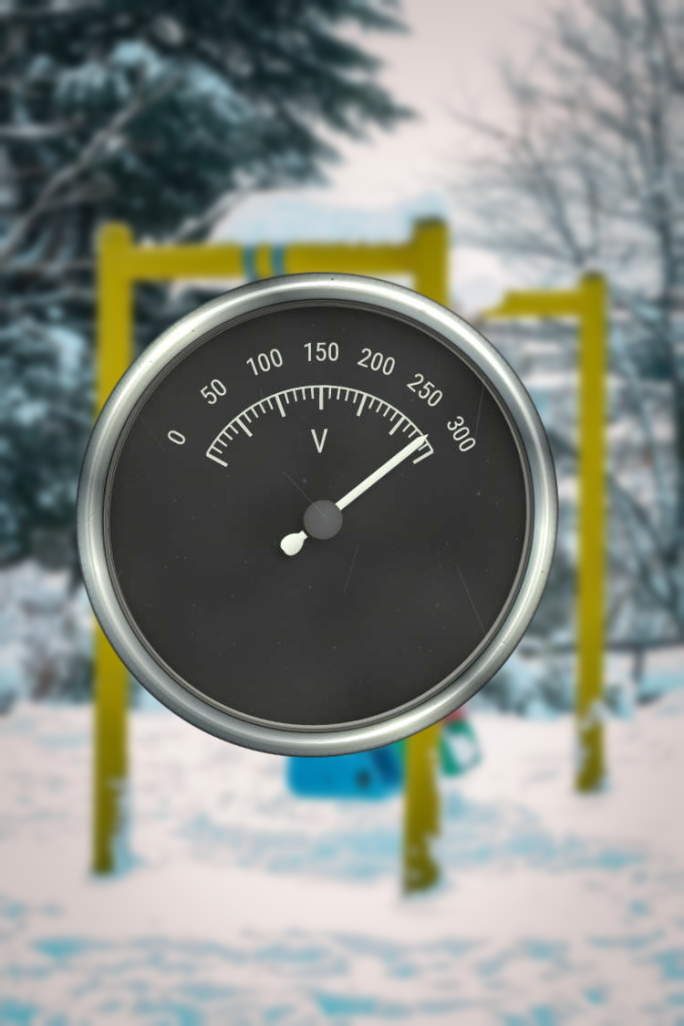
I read 280 V
